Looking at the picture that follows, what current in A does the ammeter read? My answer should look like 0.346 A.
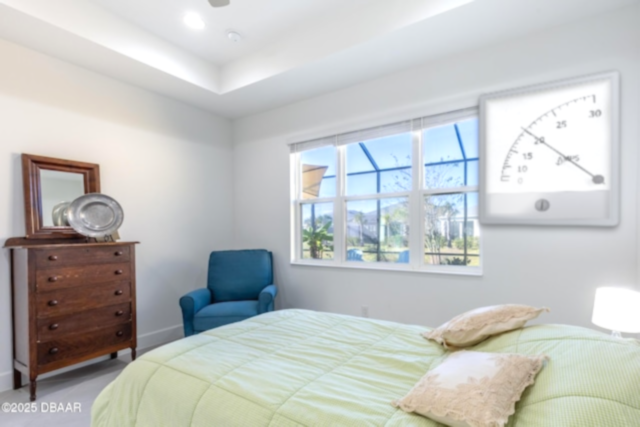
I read 20 A
